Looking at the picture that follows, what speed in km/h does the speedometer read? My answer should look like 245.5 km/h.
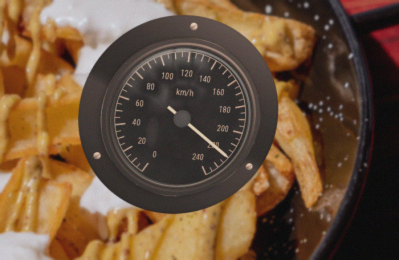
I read 220 km/h
